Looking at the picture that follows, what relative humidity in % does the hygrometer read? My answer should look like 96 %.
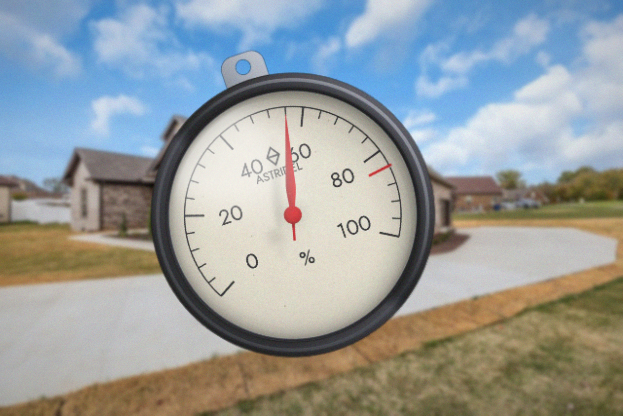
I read 56 %
